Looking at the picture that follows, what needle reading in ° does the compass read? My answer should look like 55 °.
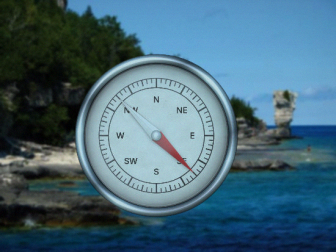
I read 135 °
